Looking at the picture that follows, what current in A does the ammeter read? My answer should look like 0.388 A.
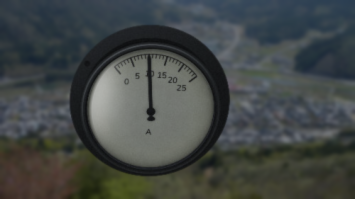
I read 10 A
